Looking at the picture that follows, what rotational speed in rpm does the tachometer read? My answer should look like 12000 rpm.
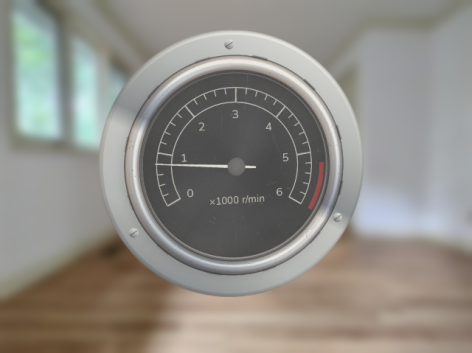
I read 800 rpm
